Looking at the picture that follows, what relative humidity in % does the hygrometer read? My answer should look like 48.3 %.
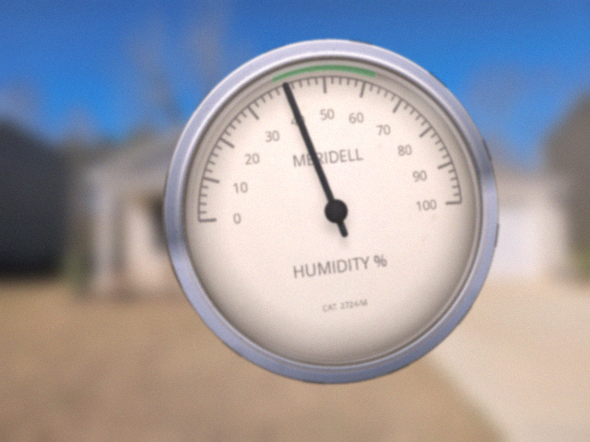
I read 40 %
